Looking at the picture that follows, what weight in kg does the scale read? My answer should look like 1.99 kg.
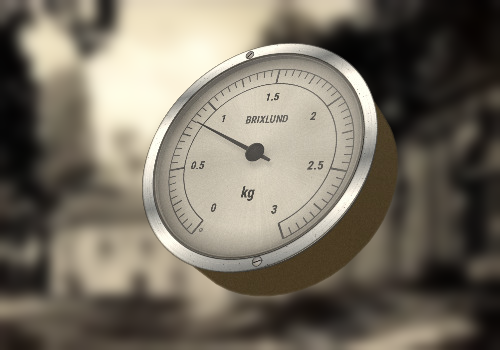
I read 0.85 kg
